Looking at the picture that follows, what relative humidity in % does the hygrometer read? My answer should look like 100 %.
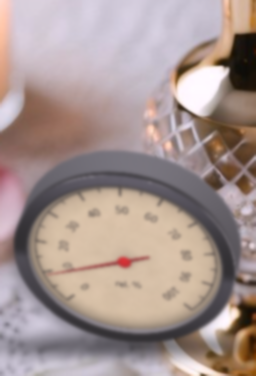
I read 10 %
